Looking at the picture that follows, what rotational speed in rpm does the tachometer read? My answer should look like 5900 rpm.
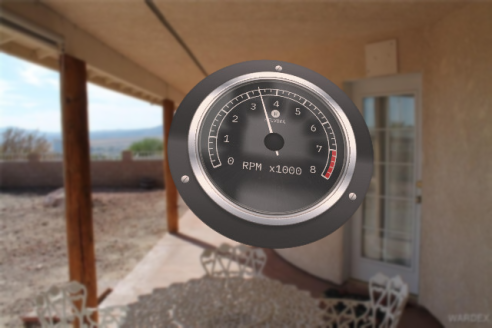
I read 3400 rpm
